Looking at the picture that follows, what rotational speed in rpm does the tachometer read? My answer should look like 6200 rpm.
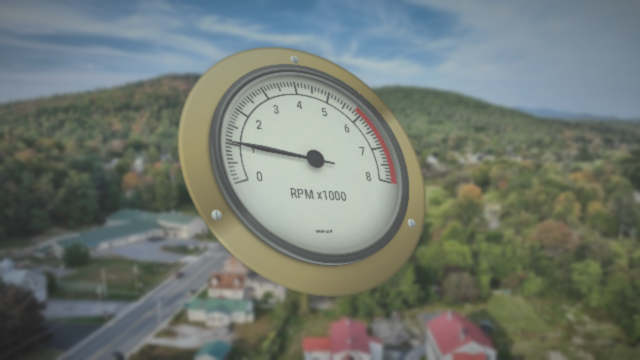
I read 1000 rpm
